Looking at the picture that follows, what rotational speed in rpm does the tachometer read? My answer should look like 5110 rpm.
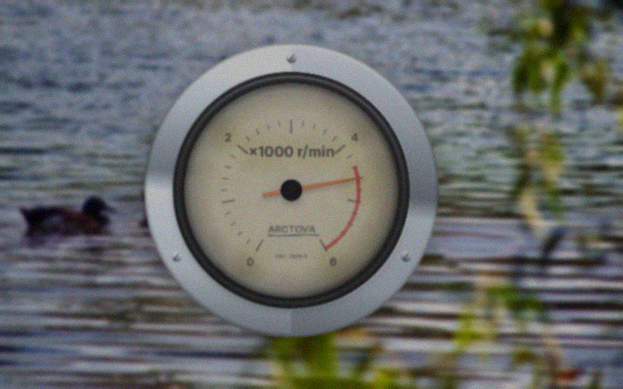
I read 4600 rpm
